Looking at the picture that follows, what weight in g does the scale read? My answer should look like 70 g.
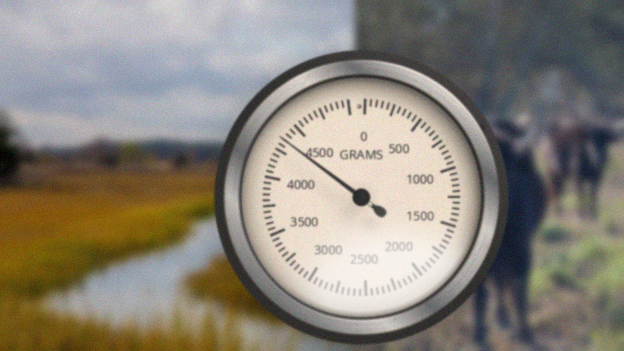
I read 4350 g
